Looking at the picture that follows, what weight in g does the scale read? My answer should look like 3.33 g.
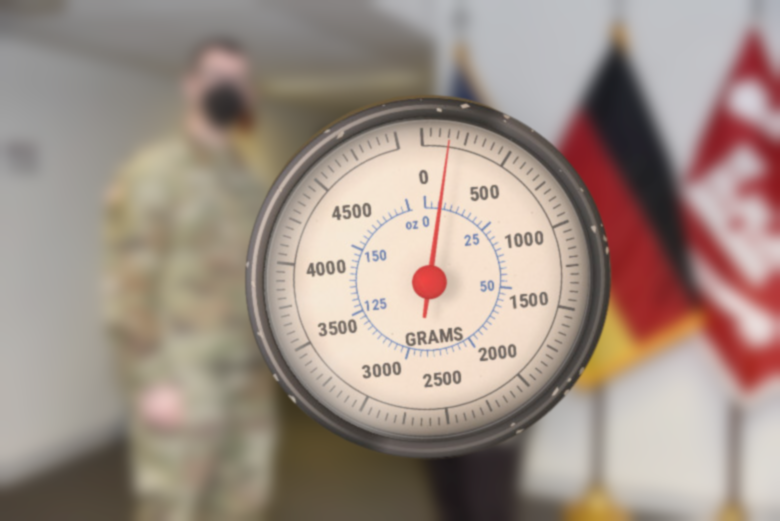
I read 150 g
